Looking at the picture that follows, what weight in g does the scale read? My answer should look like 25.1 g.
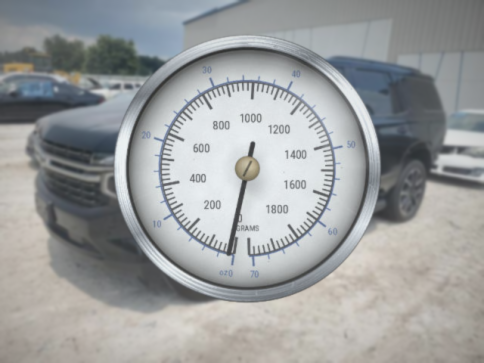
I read 20 g
